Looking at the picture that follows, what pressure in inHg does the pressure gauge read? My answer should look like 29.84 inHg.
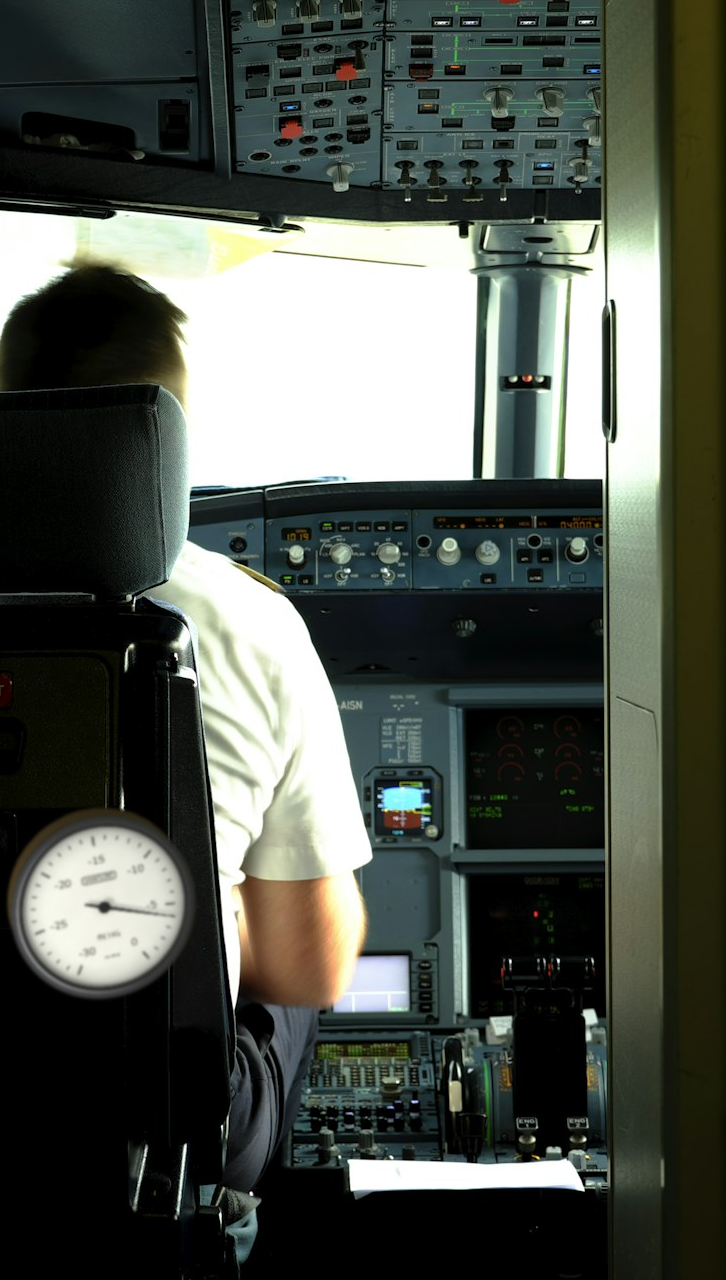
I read -4 inHg
